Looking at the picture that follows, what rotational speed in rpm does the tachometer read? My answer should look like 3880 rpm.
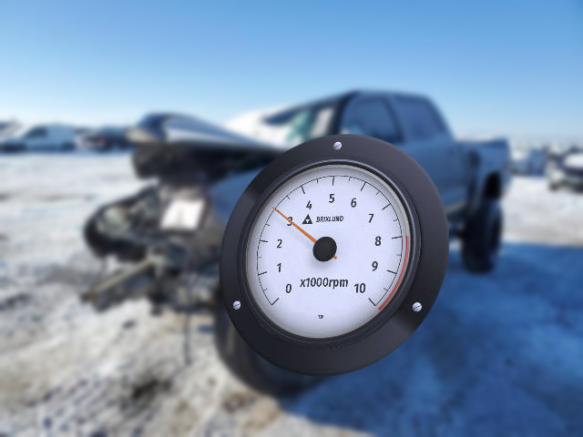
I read 3000 rpm
